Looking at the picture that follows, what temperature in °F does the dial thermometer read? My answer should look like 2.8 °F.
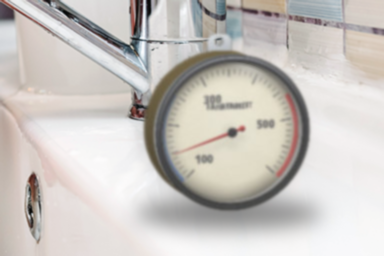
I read 150 °F
